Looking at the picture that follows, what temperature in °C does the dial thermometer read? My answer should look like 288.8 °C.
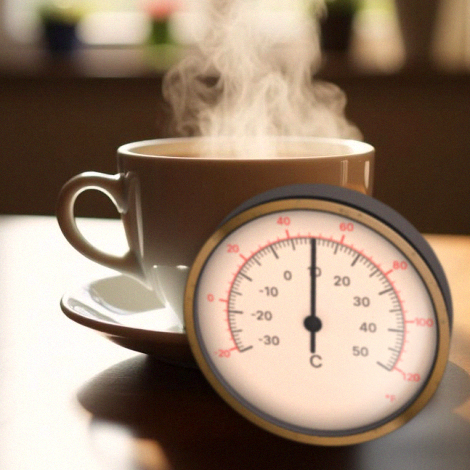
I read 10 °C
